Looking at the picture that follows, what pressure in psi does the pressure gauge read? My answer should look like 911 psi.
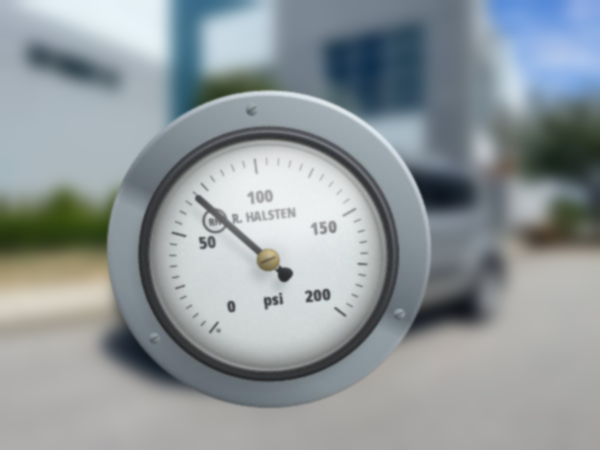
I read 70 psi
